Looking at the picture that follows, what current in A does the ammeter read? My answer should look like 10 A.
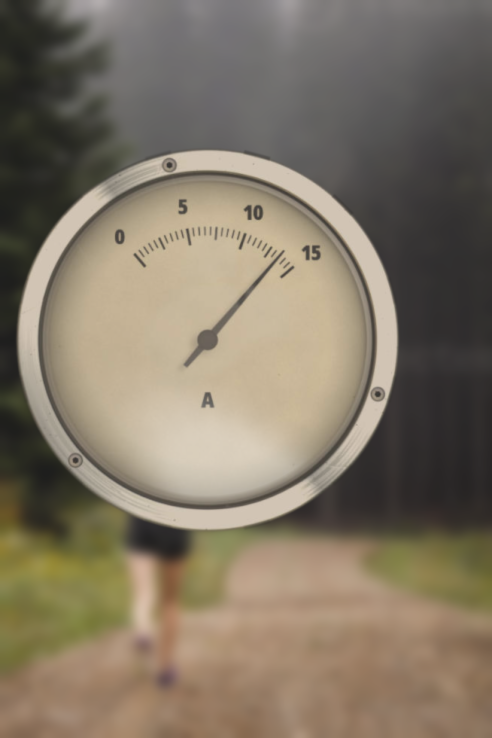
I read 13.5 A
